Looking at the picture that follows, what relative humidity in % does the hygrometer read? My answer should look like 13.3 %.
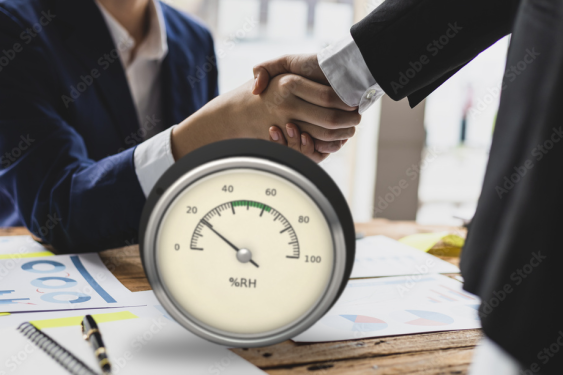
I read 20 %
